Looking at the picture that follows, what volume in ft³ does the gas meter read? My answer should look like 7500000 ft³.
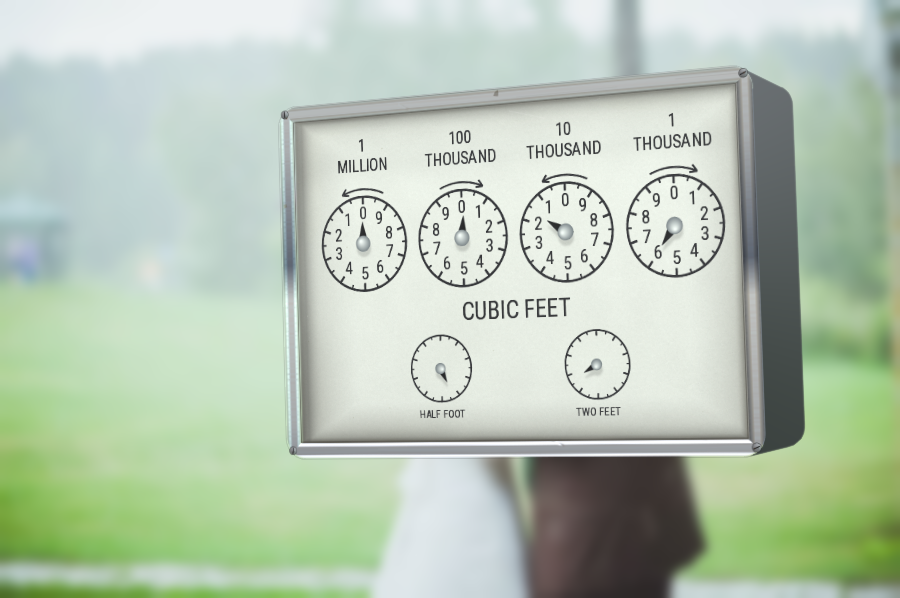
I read 1600 ft³
